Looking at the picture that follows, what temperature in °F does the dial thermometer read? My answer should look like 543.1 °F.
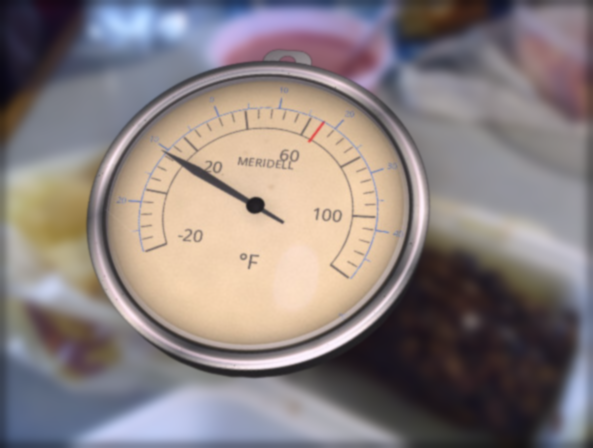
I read 12 °F
